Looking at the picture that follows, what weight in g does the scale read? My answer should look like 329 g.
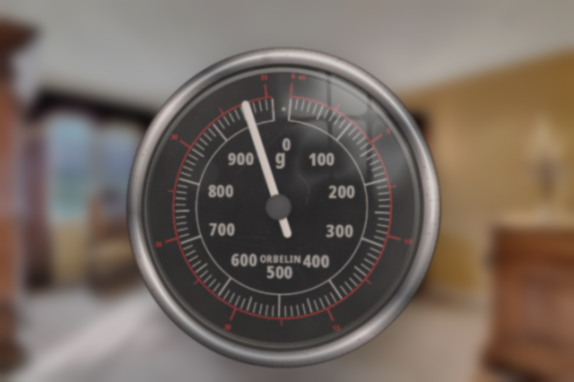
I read 960 g
